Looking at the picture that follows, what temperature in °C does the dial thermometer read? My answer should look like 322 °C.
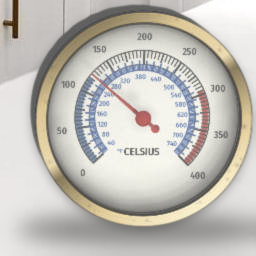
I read 125 °C
